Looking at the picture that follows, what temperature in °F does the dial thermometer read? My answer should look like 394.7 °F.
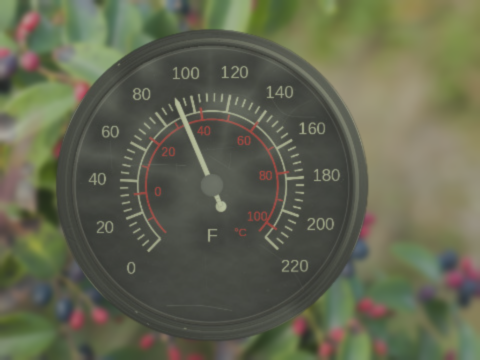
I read 92 °F
